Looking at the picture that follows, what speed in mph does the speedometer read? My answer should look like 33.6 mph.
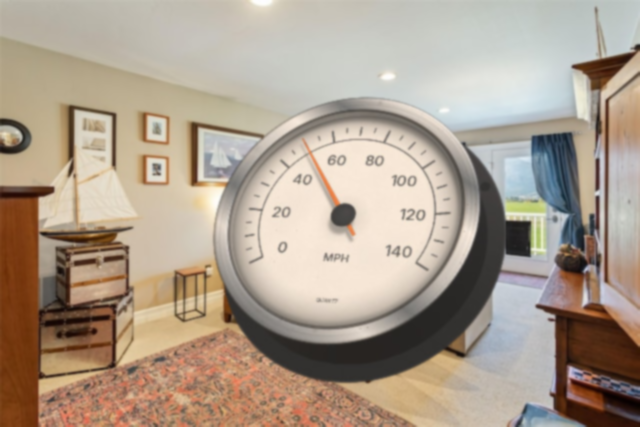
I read 50 mph
